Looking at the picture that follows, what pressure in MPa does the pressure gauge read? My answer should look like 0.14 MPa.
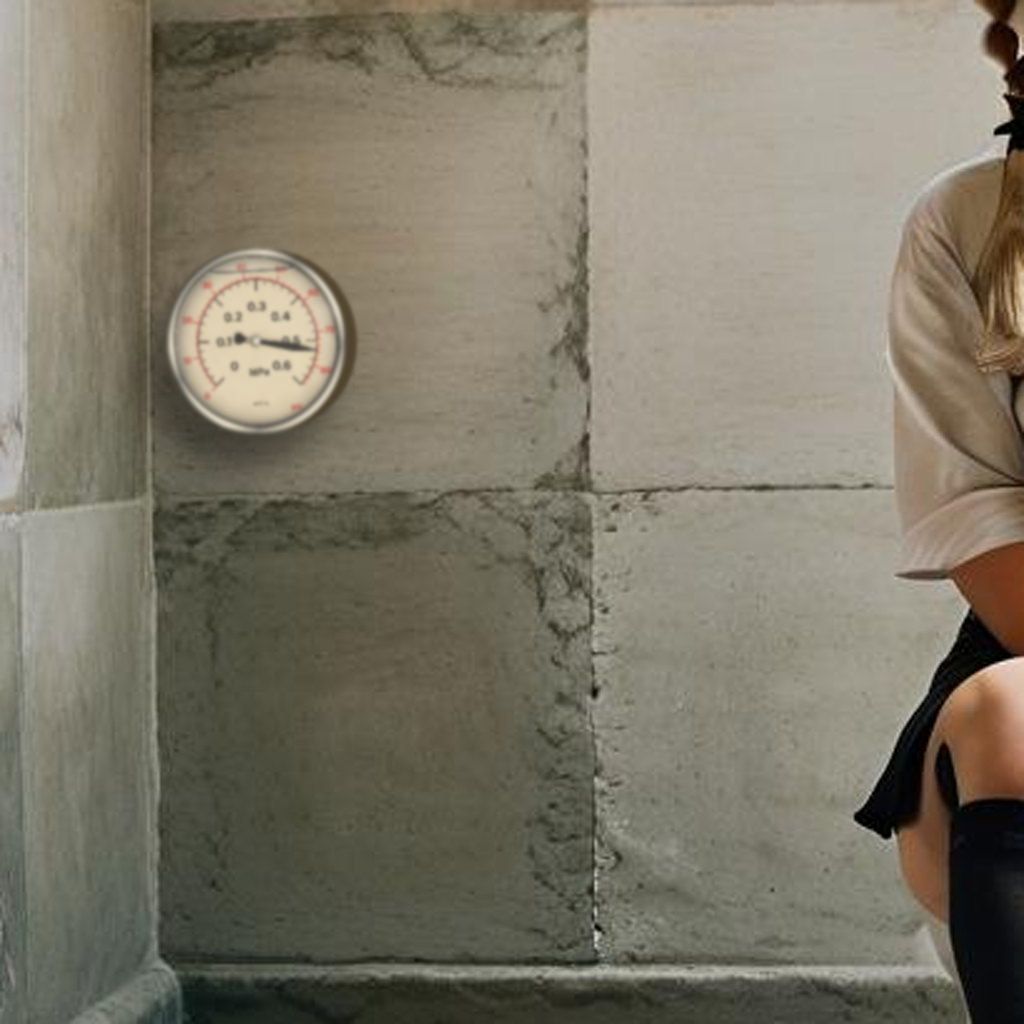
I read 0.52 MPa
